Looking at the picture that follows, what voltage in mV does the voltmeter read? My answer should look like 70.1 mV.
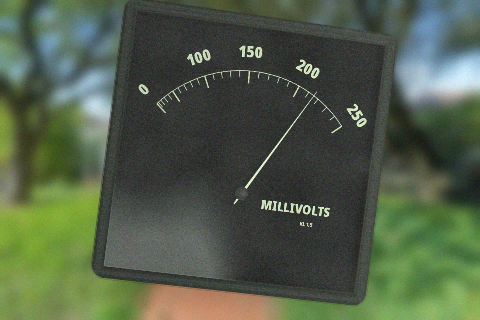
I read 215 mV
